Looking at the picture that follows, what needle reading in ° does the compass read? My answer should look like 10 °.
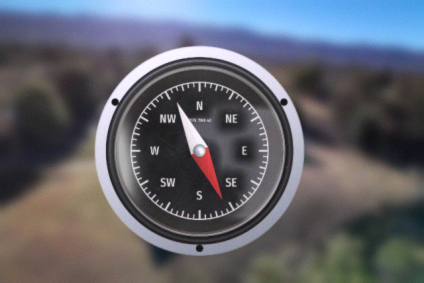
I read 155 °
